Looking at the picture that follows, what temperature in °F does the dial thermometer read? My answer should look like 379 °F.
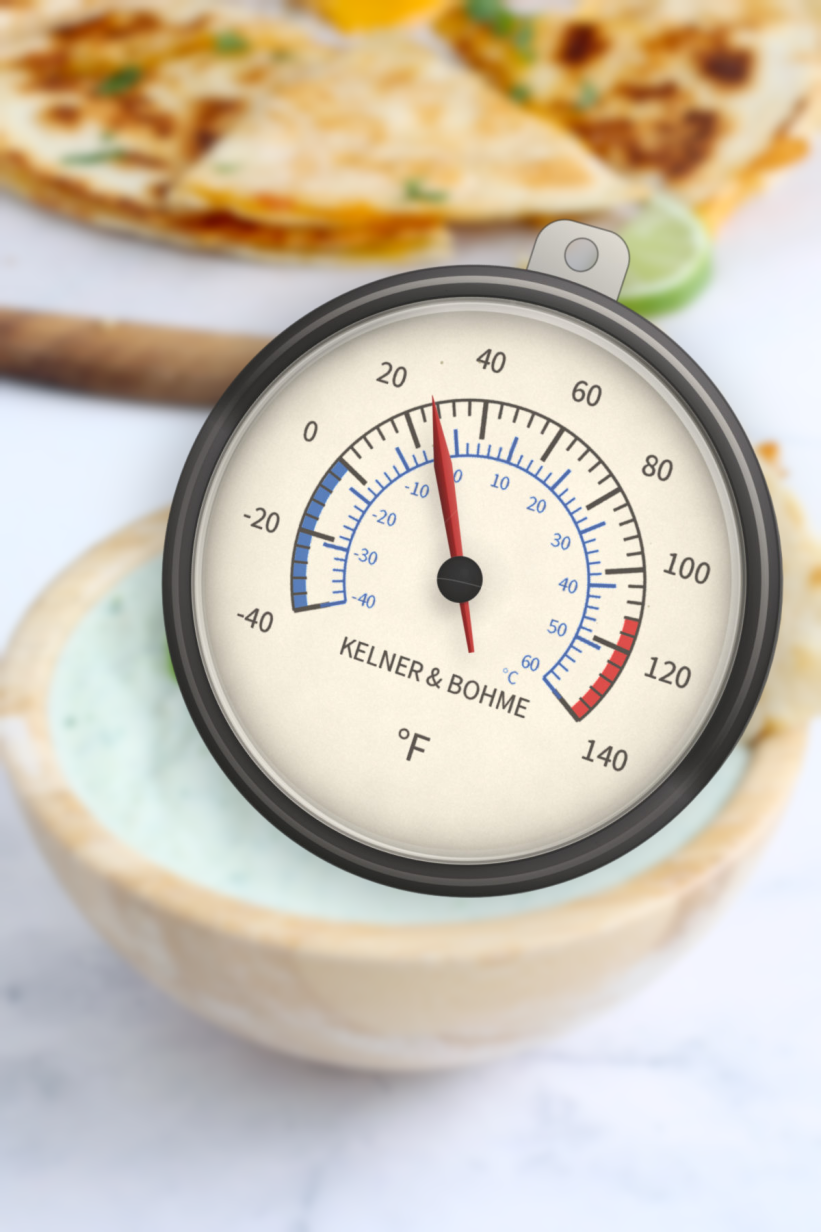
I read 28 °F
